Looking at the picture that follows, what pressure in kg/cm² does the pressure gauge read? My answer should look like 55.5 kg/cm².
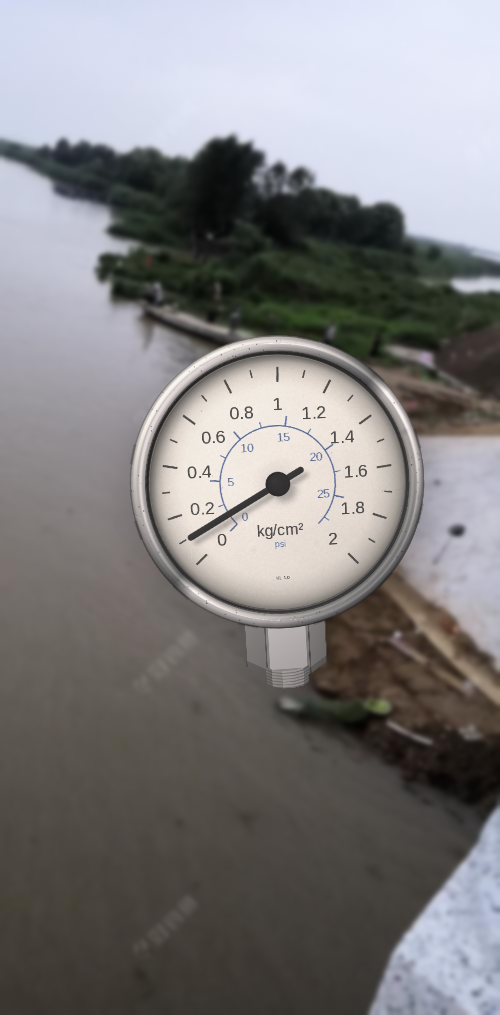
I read 0.1 kg/cm²
